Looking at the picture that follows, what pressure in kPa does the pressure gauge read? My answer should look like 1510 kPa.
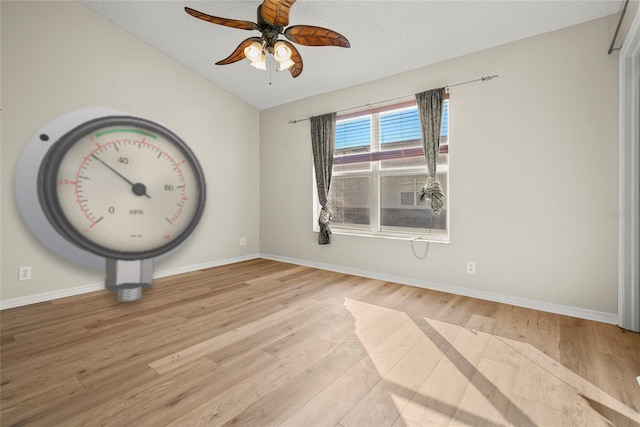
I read 30 kPa
